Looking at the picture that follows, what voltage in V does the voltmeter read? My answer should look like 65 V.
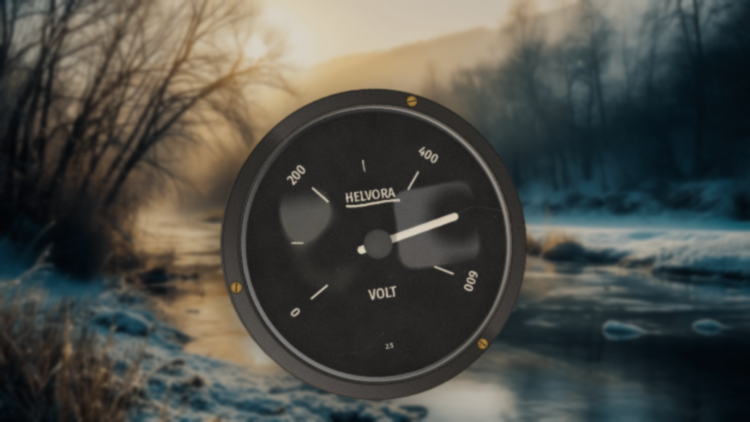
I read 500 V
